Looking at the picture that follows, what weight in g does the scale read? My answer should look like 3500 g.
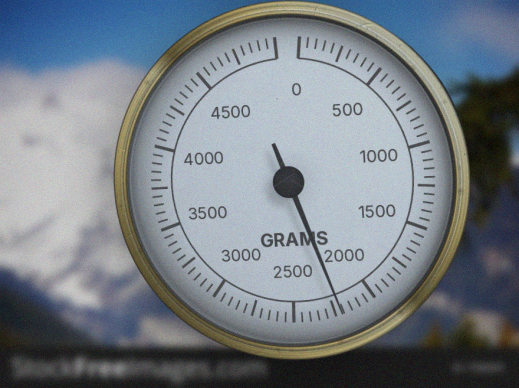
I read 2200 g
